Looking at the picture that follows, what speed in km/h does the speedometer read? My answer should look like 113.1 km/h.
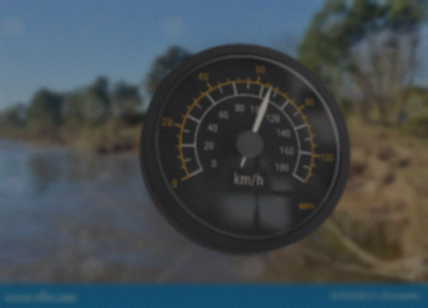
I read 105 km/h
